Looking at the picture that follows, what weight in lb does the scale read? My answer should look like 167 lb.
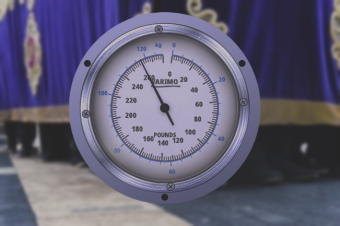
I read 260 lb
